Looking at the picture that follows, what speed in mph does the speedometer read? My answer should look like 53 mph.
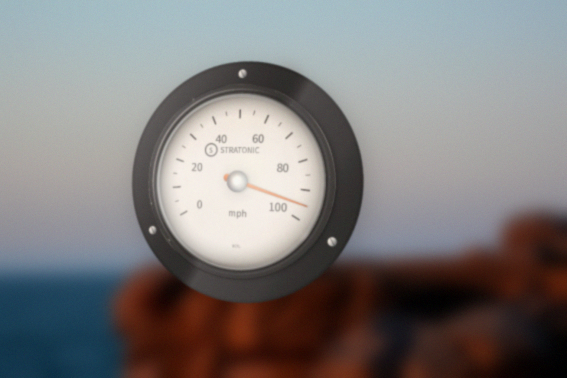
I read 95 mph
